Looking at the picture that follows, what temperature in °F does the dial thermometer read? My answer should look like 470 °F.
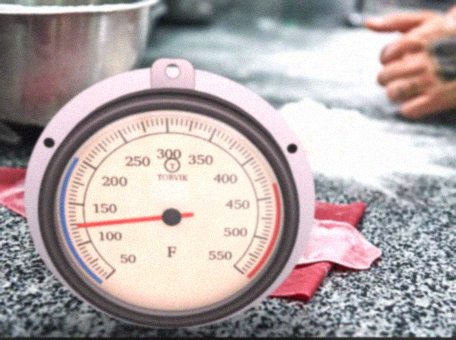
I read 125 °F
